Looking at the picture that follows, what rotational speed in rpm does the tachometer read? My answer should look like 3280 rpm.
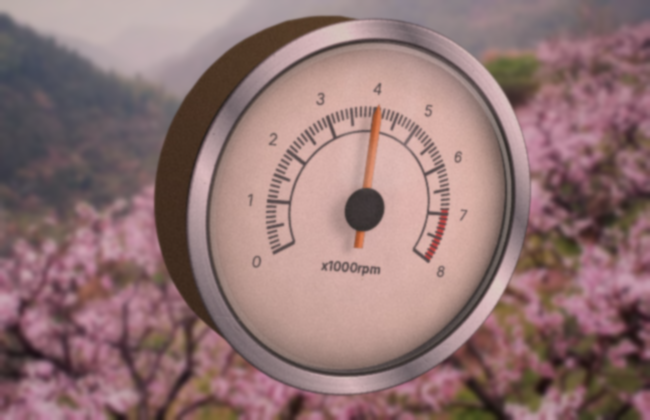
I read 4000 rpm
